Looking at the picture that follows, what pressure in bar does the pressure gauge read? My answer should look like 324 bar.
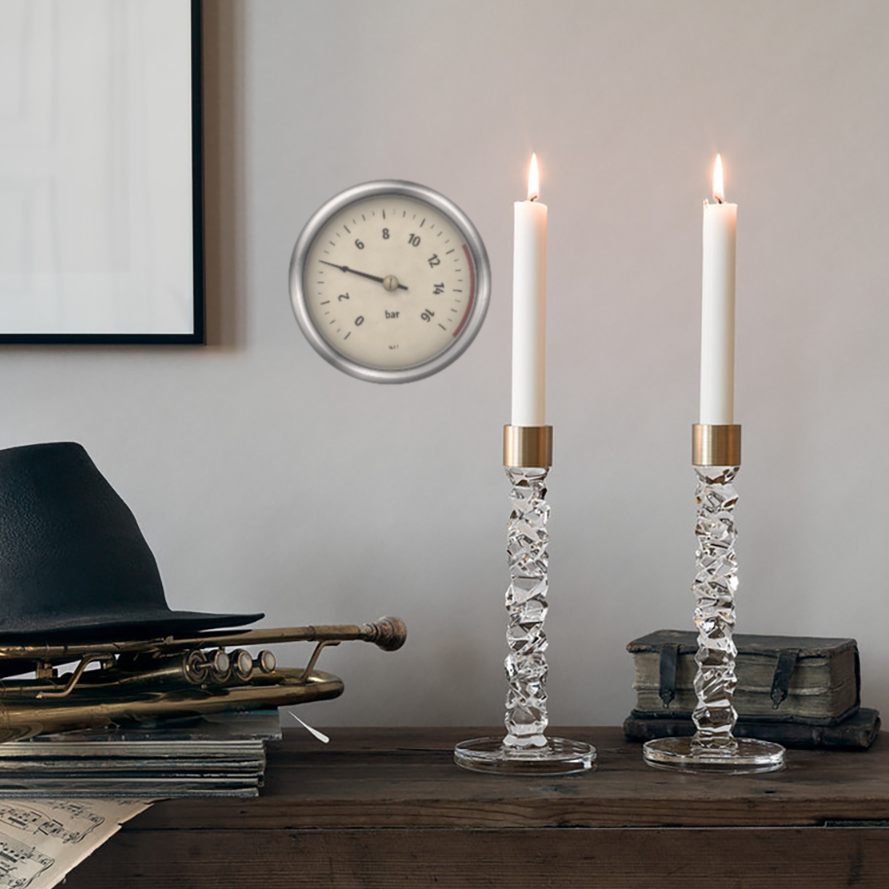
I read 4 bar
